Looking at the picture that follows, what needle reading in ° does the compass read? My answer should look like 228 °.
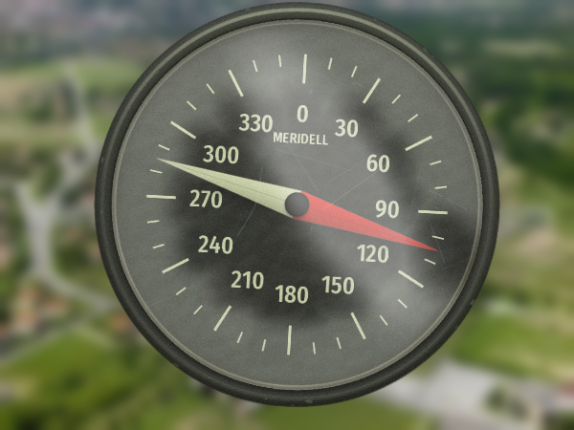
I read 105 °
